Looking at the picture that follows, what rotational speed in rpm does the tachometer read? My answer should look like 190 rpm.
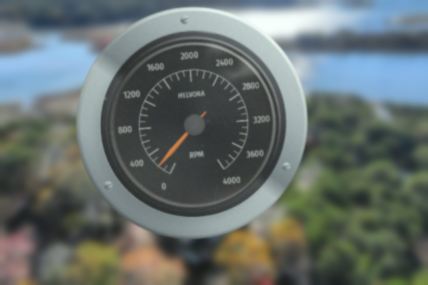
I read 200 rpm
